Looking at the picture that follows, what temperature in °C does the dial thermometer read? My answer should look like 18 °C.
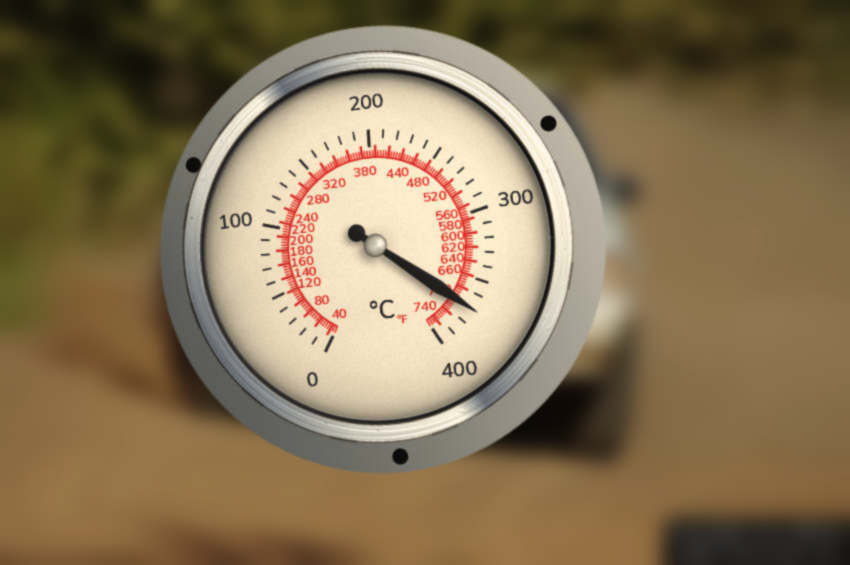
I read 370 °C
